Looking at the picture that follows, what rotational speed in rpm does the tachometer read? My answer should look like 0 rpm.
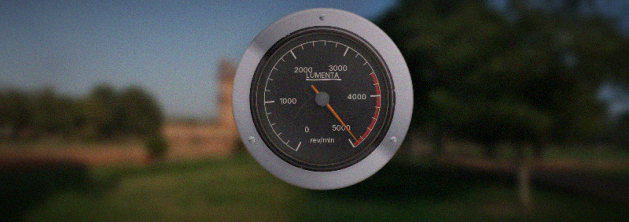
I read 4900 rpm
